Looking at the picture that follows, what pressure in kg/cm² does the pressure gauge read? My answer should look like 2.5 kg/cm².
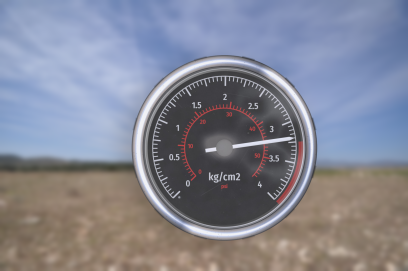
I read 3.2 kg/cm²
